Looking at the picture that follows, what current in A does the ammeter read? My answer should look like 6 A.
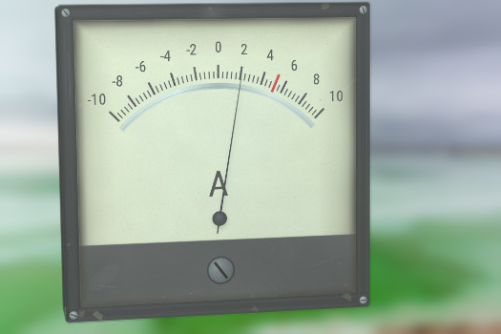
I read 2 A
